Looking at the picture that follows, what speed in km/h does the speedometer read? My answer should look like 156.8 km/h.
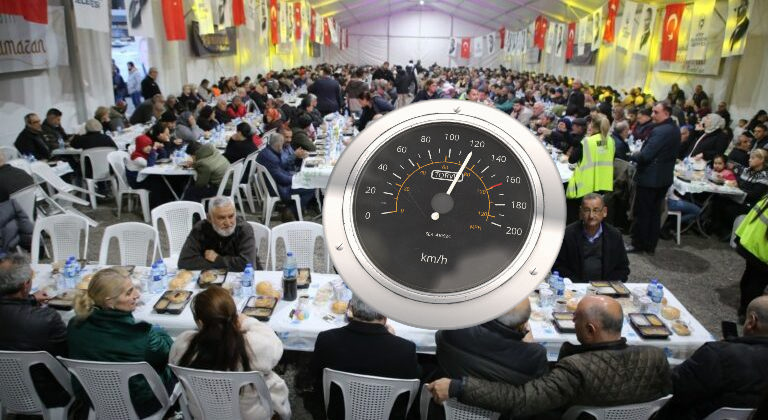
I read 120 km/h
